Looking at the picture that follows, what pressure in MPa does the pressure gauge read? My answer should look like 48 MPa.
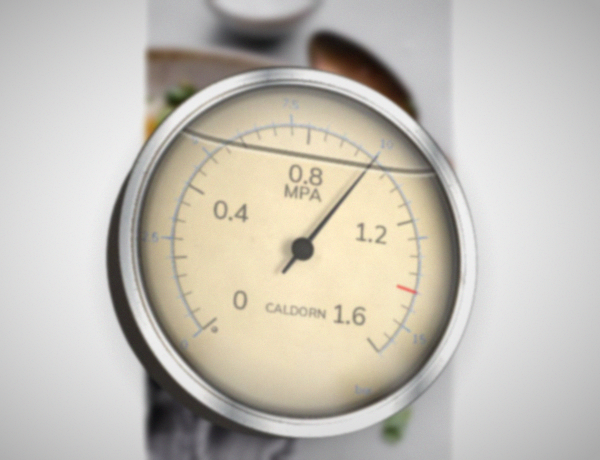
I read 1 MPa
